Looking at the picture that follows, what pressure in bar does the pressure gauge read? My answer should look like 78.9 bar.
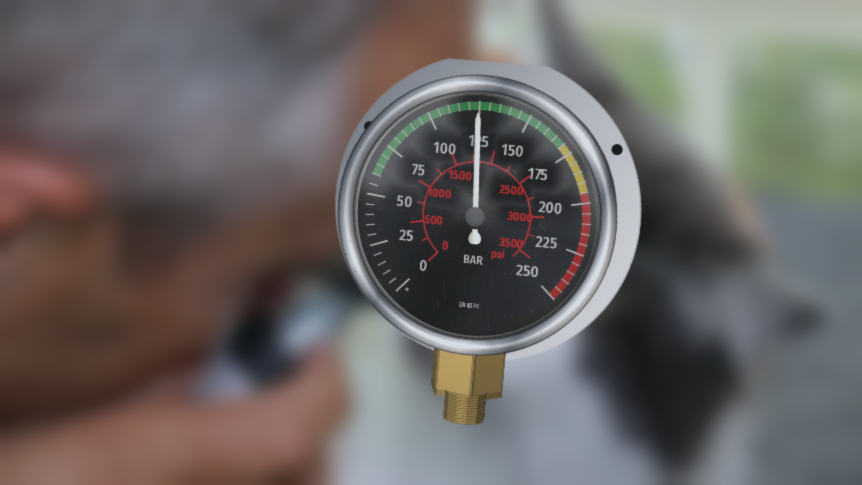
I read 125 bar
